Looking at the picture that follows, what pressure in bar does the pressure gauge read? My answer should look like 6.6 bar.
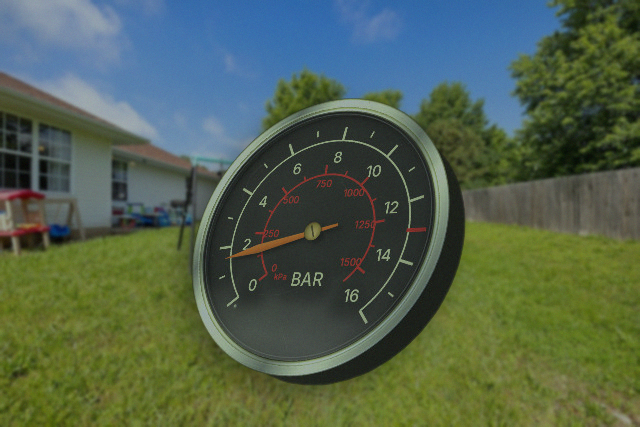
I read 1.5 bar
